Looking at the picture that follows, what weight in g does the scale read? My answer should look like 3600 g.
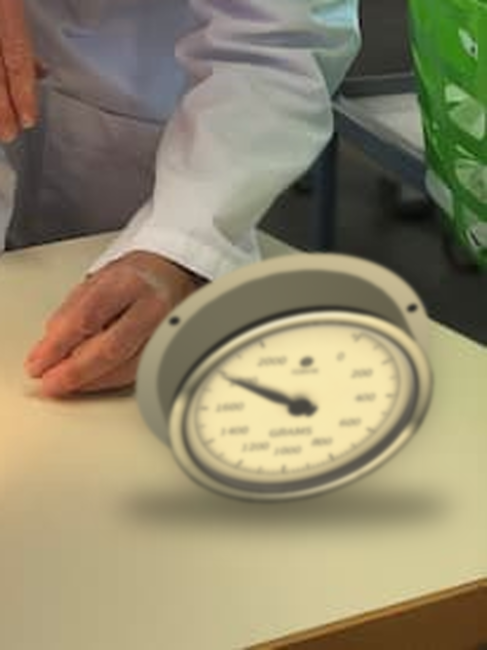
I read 1800 g
